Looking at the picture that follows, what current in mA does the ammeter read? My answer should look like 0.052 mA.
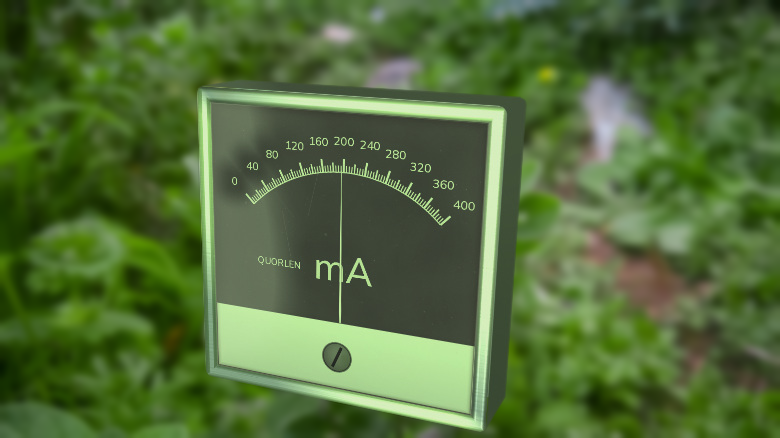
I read 200 mA
